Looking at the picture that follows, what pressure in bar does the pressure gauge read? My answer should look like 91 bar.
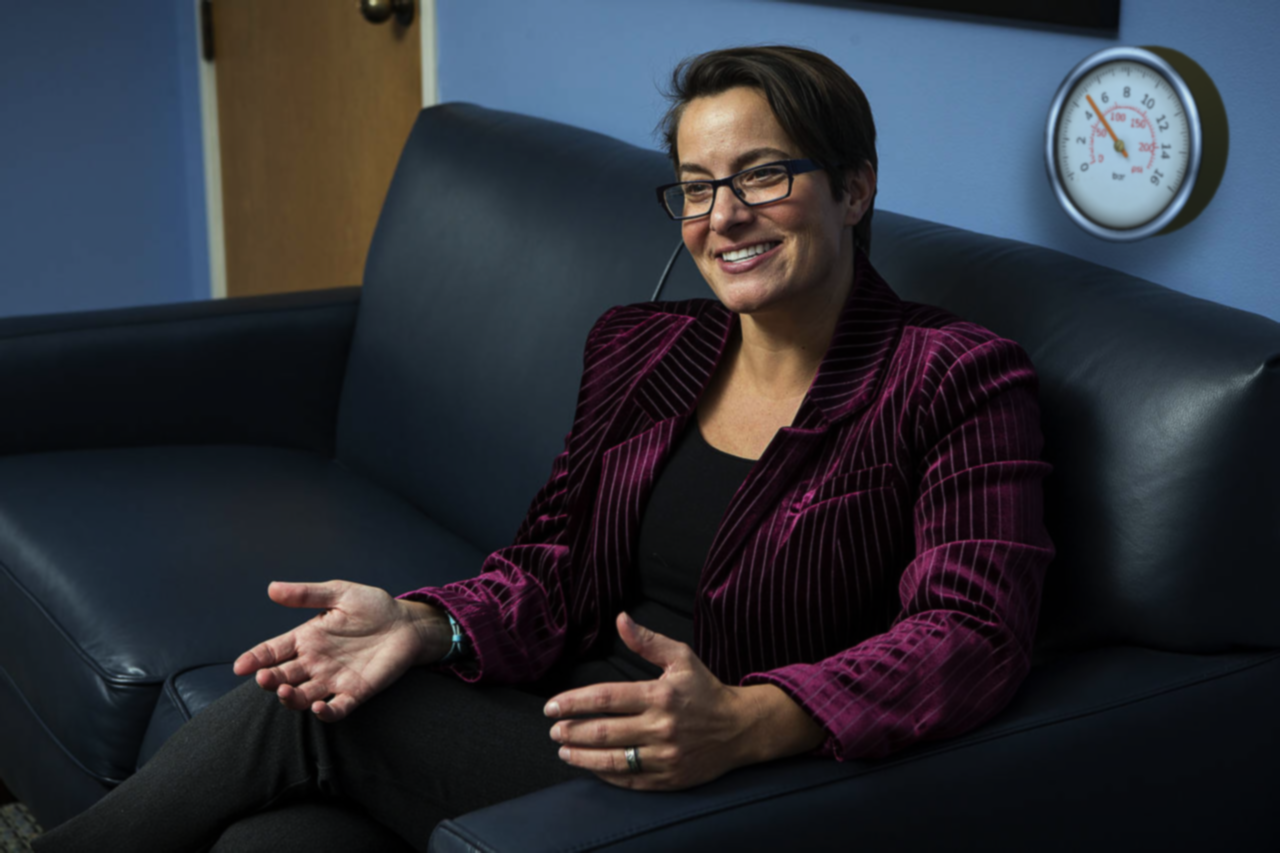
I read 5 bar
